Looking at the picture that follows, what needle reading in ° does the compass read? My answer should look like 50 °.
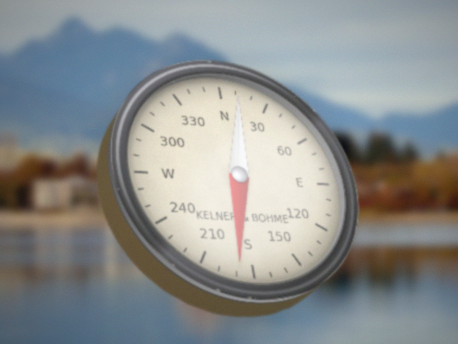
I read 190 °
